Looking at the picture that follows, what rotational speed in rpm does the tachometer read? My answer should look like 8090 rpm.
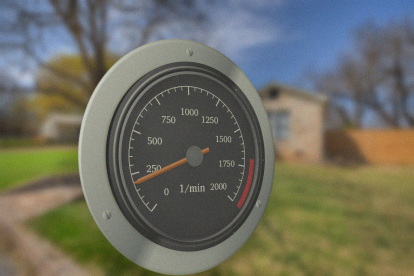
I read 200 rpm
